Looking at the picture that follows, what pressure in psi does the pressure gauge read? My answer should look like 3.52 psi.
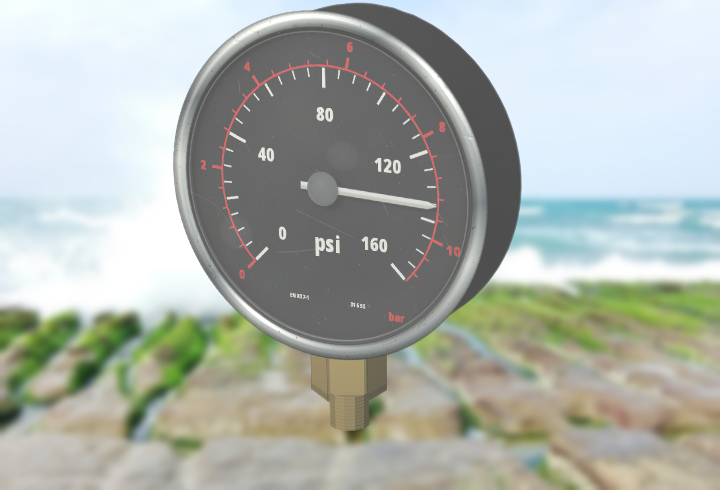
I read 135 psi
